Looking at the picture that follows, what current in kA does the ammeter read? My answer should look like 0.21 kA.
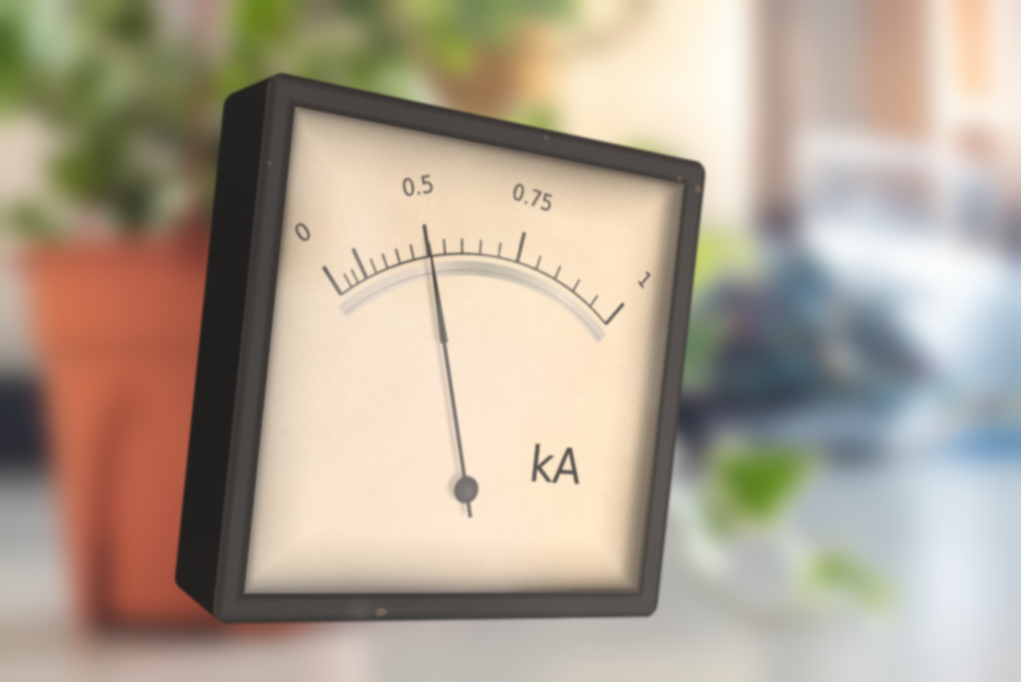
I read 0.5 kA
